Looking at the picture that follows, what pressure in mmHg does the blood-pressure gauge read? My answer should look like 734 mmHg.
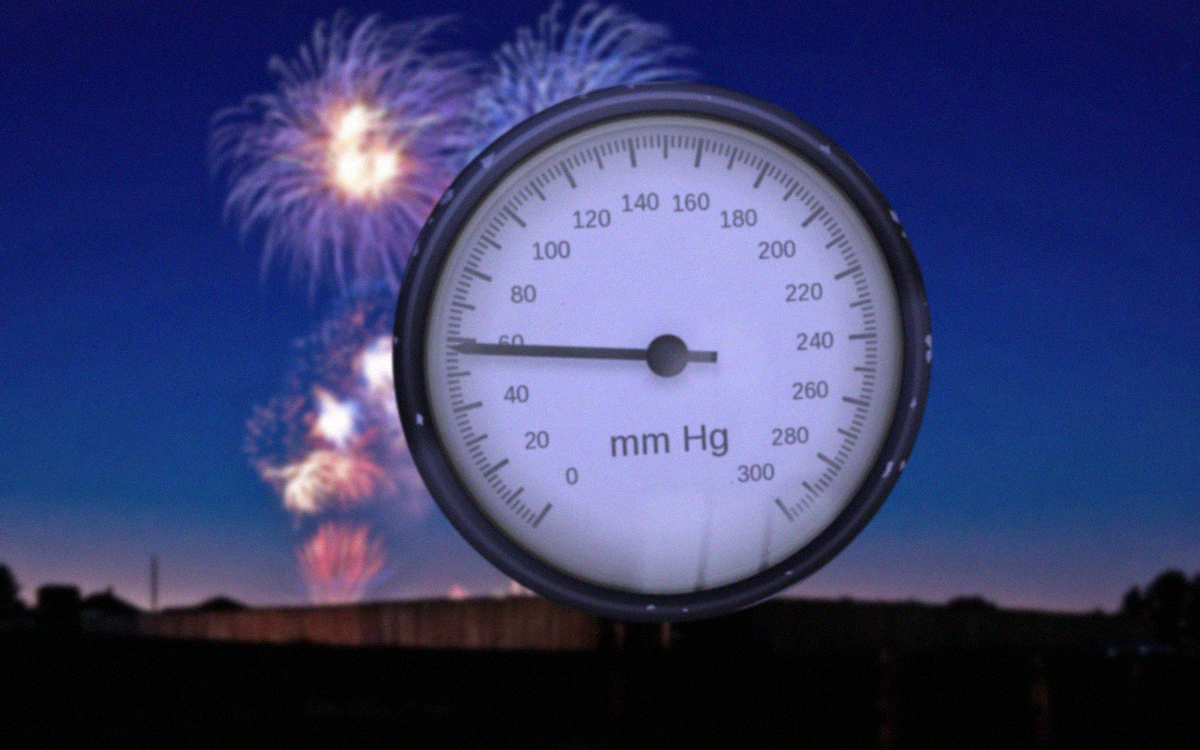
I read 58 mmHg
